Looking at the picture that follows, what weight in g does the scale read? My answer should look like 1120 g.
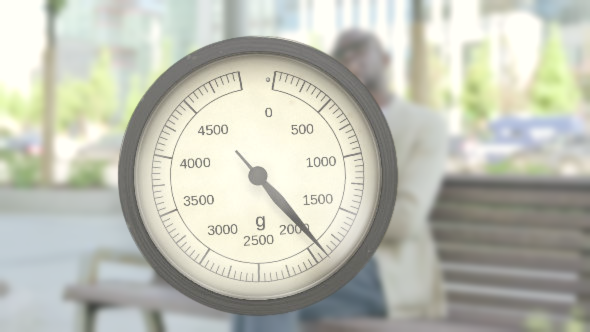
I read 1900 g
